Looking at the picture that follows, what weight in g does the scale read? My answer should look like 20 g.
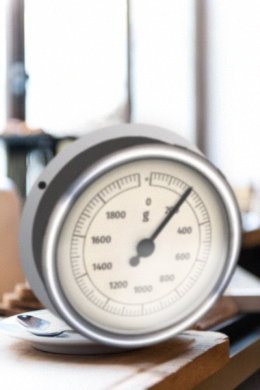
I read 200 g
